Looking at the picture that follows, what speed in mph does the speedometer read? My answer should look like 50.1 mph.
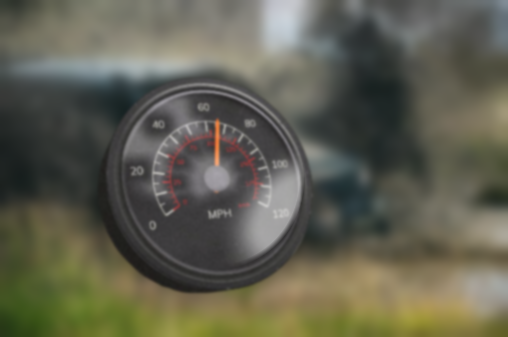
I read 65 mph
